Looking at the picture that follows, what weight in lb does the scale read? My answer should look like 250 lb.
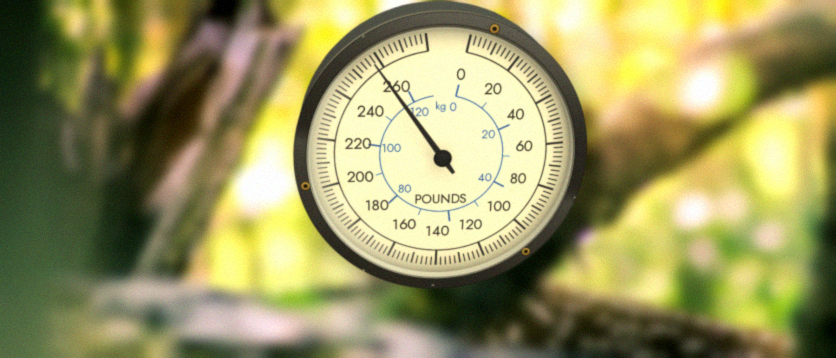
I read 258 lb
